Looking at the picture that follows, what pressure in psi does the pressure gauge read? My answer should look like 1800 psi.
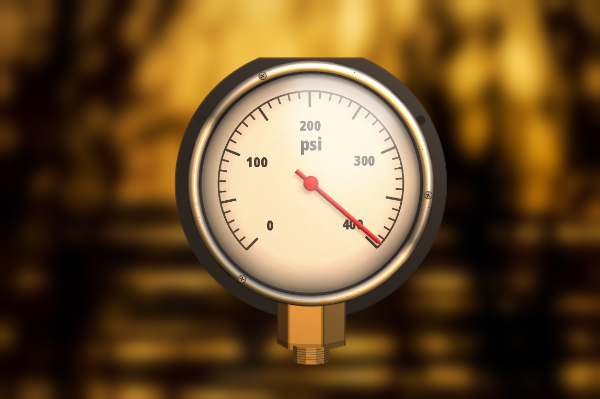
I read 395 psi
